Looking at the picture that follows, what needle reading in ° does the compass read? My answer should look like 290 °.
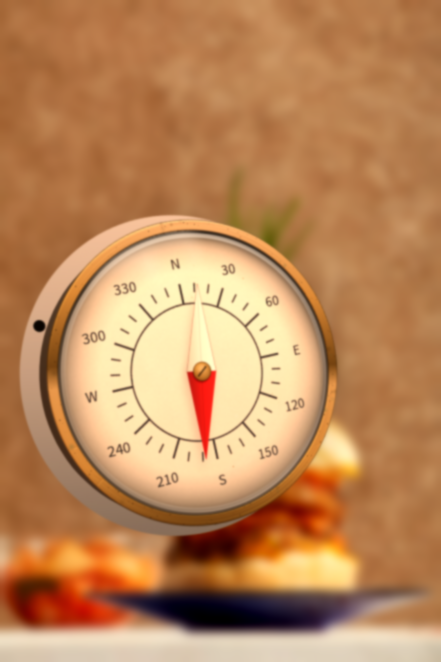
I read 190 °
